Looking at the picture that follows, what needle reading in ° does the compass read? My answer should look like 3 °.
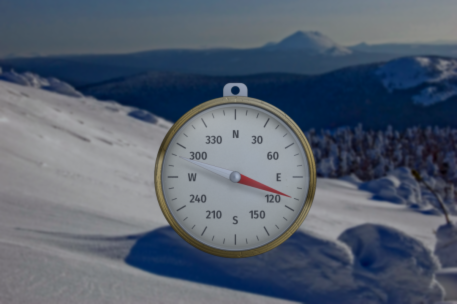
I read 110 °
